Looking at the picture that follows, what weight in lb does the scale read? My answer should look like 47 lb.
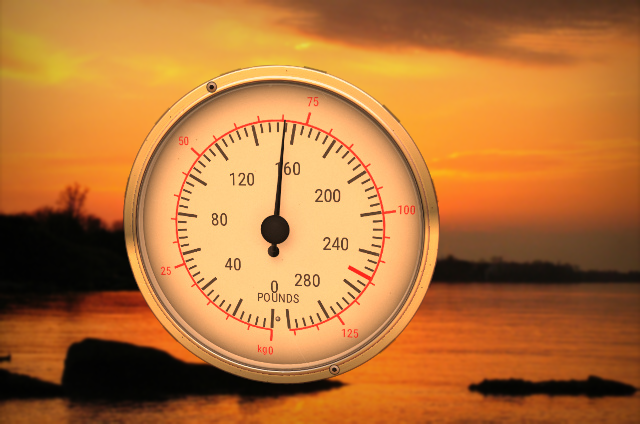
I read 156 lb
